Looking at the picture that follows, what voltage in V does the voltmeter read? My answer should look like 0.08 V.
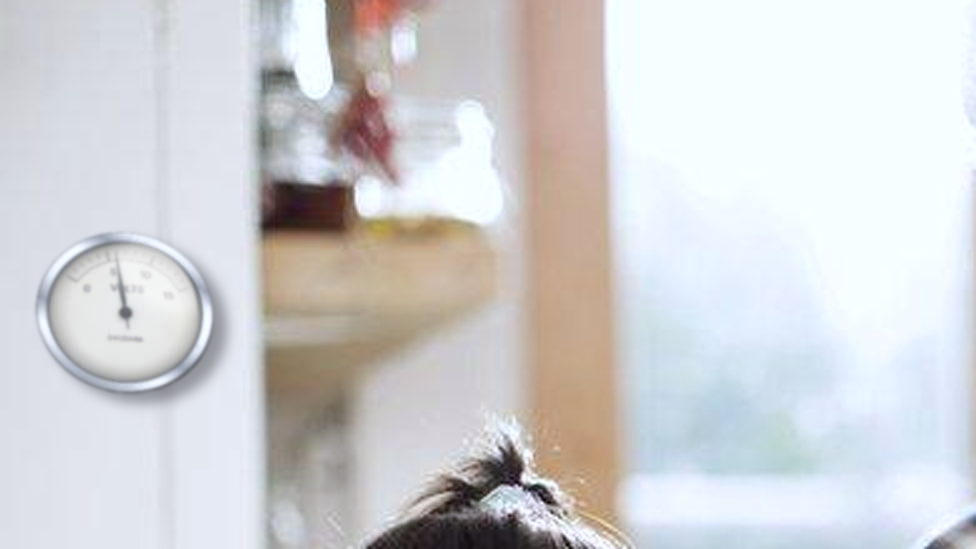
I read 6 V
